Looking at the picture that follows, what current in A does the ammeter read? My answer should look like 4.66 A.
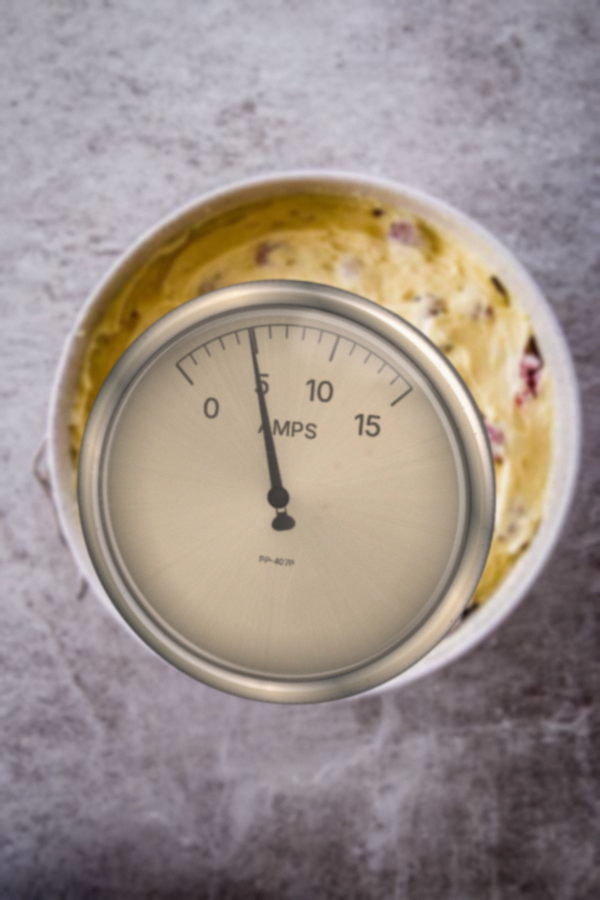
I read 5 A
